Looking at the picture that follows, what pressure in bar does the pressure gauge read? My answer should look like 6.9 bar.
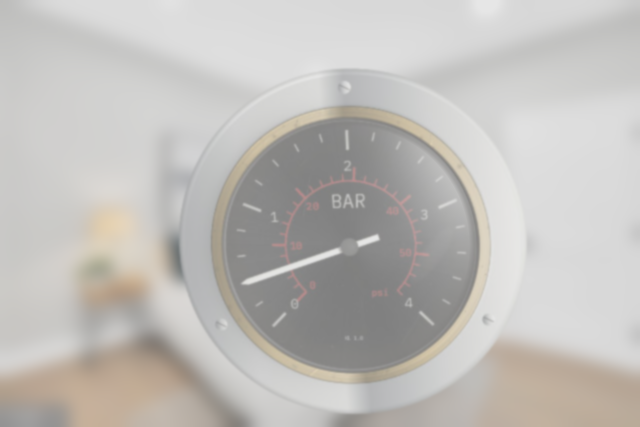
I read 0.4 bar
